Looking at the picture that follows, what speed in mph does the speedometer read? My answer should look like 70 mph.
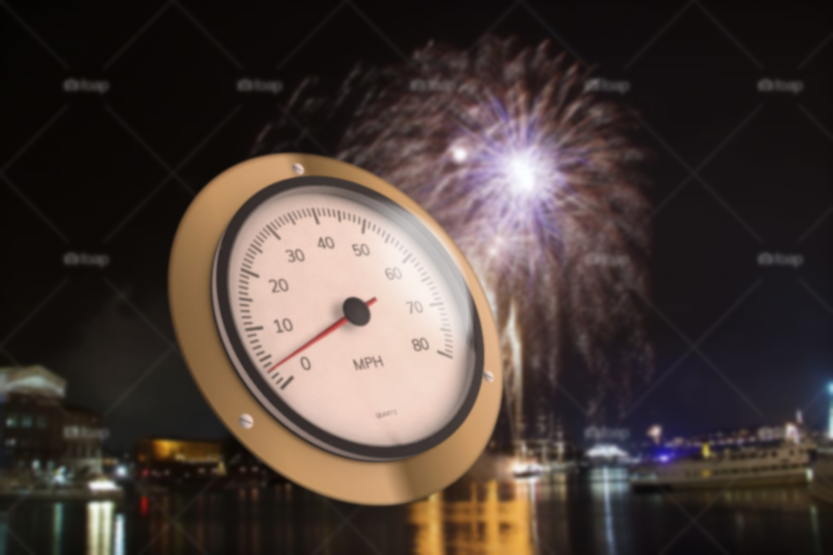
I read 3 mph
